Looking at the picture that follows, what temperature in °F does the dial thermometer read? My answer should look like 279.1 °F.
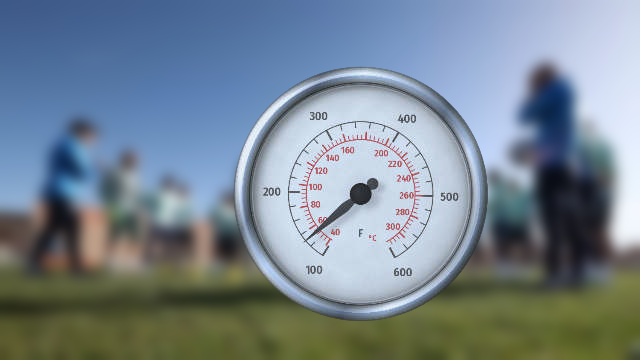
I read 130 °F
